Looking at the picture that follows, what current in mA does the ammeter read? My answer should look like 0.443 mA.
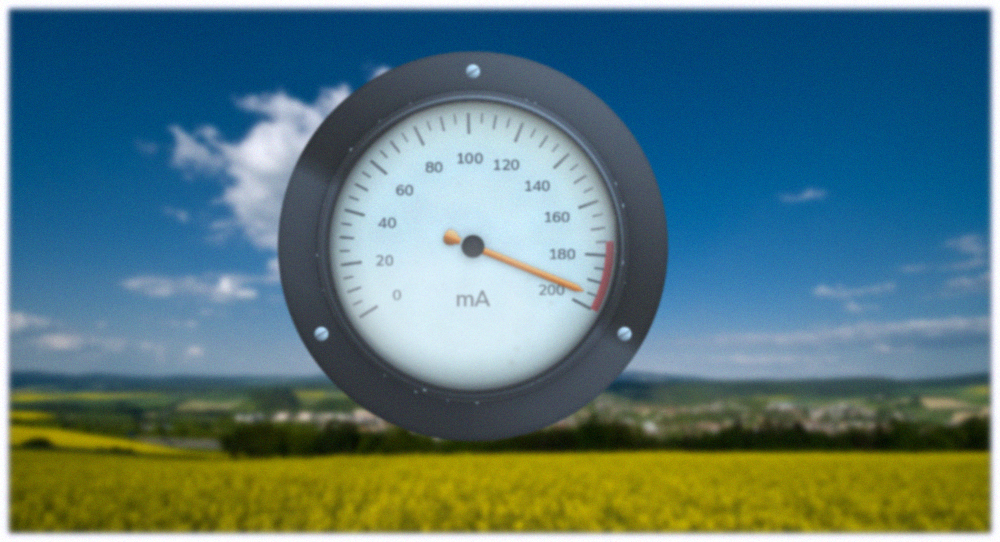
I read 195 mA
